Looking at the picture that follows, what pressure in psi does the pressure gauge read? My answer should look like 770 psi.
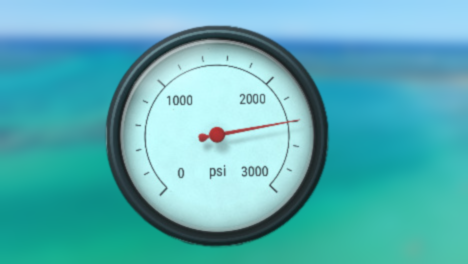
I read 2400 psi
